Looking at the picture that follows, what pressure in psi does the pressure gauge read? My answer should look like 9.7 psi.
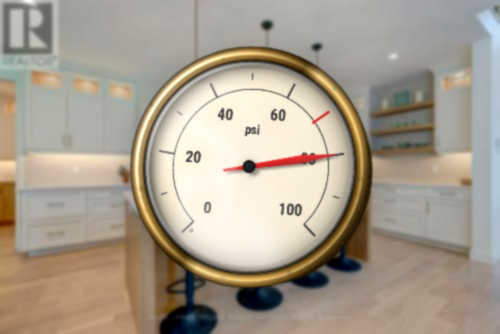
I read 80 psi
